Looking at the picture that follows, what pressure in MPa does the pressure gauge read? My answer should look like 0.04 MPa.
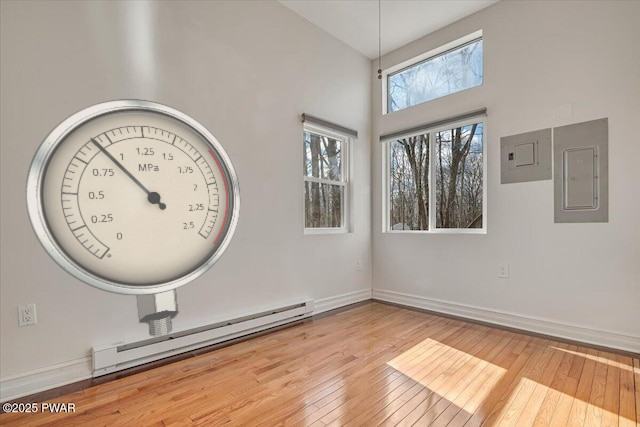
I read 0.9 MPa
